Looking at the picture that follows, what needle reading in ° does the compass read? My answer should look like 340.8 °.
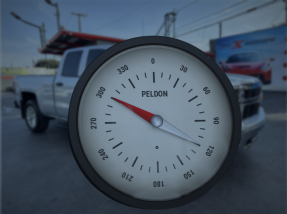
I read 300 °
